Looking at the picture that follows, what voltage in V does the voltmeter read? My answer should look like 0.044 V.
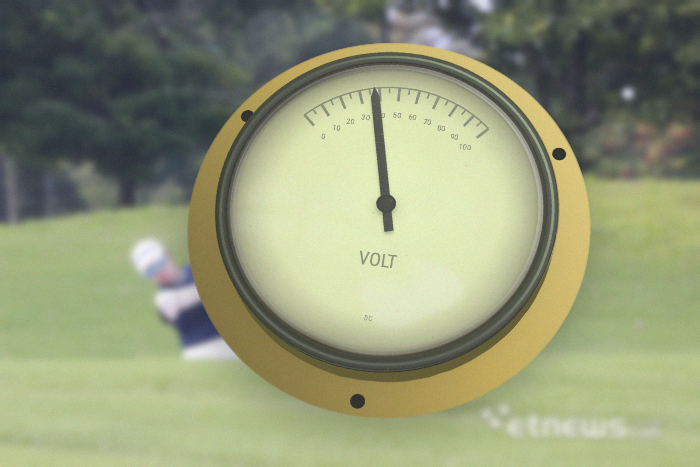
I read 37.5 V
